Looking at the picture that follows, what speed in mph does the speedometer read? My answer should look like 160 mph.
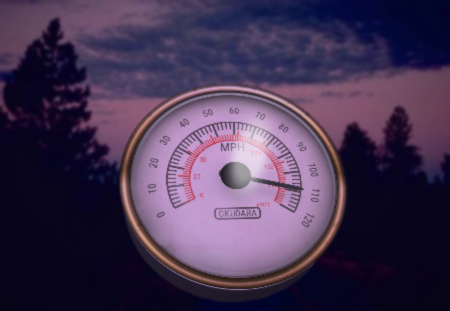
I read 110 mph
